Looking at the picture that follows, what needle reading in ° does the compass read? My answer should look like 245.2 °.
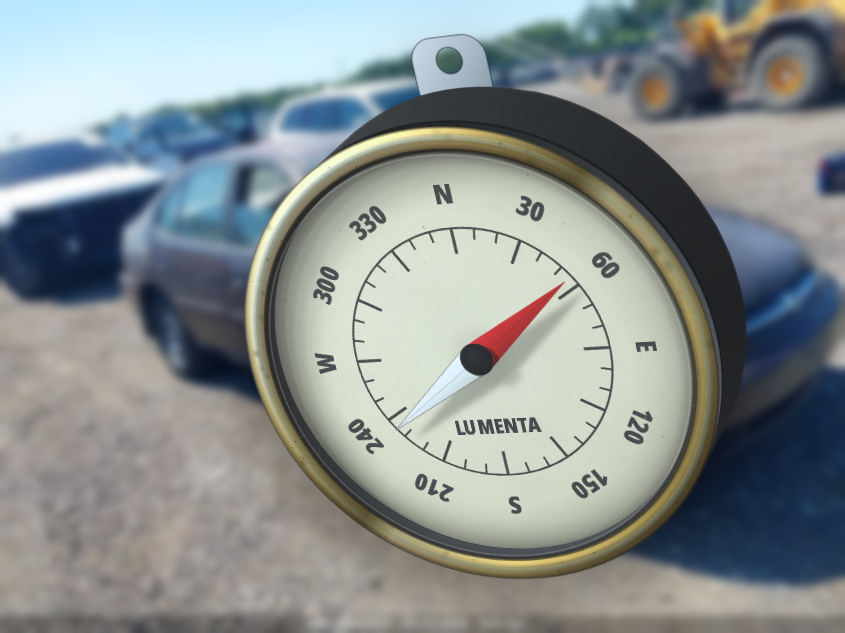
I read 55 °
